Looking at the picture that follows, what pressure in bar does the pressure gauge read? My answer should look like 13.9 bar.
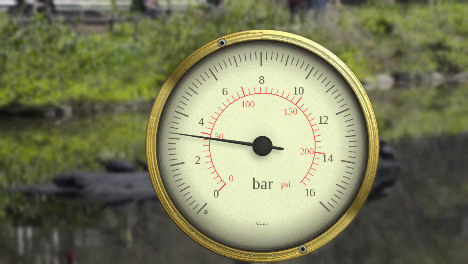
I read 3.2 bar
